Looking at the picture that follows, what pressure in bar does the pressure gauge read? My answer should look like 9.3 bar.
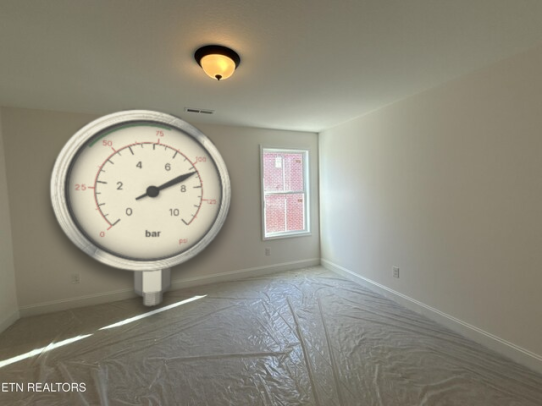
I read 7.25 bar
